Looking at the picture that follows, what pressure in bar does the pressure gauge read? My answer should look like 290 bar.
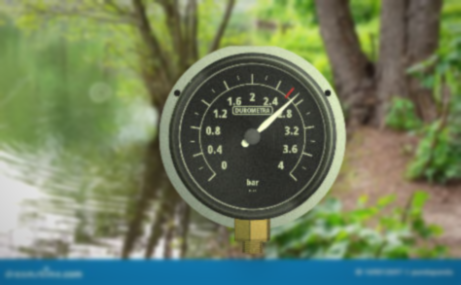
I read 2.7 bar
